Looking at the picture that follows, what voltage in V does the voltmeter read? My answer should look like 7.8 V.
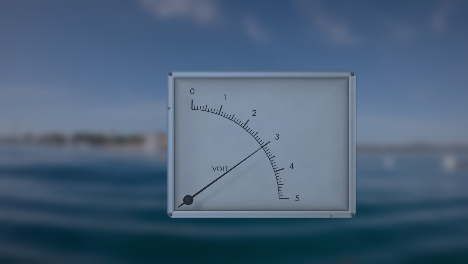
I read 3 V
